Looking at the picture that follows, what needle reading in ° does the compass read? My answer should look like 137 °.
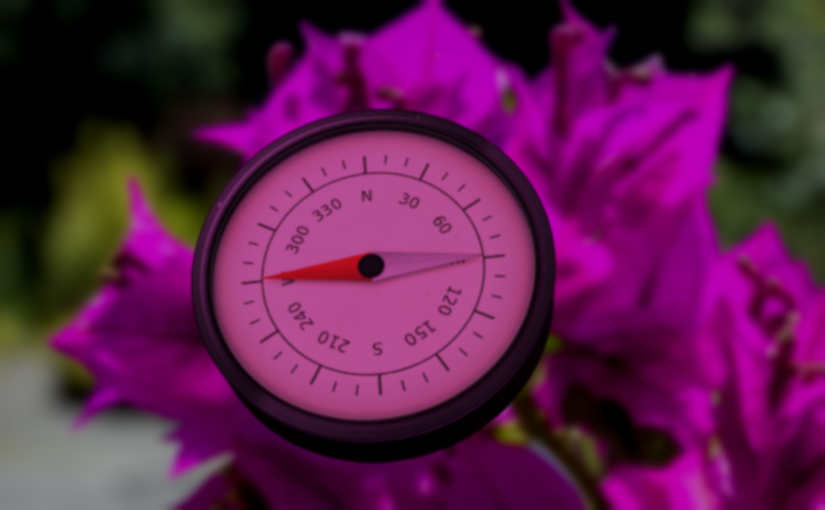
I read 270 °
